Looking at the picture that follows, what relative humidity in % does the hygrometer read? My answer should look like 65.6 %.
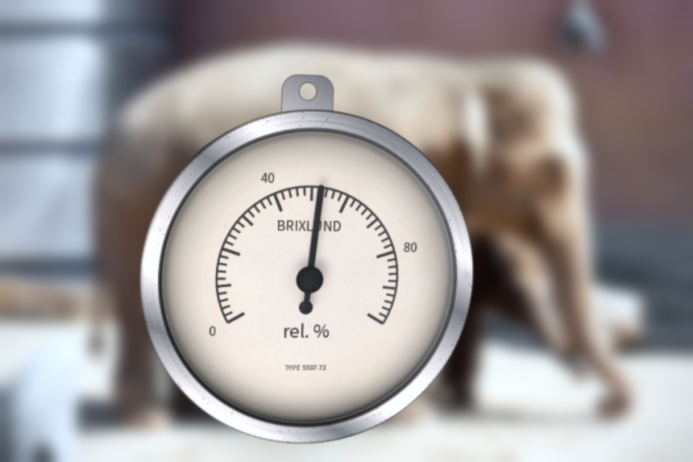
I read 52 %
